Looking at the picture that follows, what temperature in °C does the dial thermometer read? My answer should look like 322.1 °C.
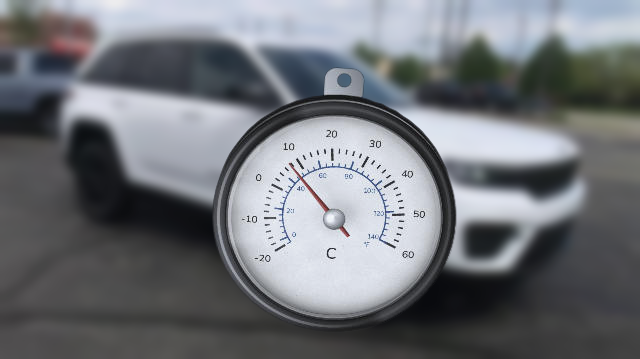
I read 8 °C
